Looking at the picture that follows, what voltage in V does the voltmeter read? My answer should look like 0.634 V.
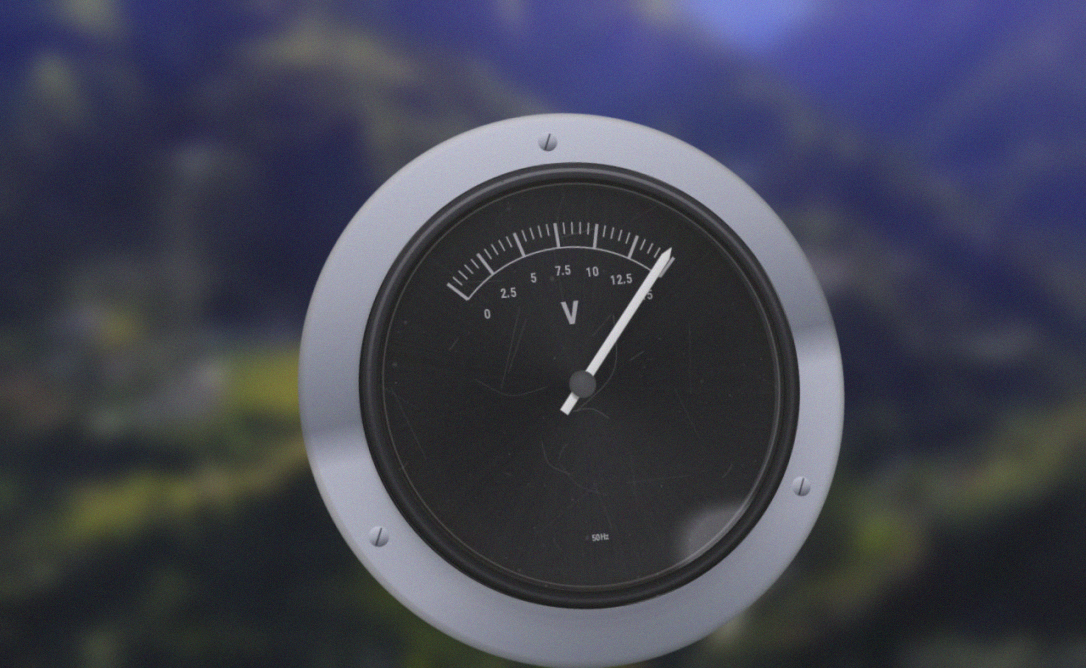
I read 14.5 V
